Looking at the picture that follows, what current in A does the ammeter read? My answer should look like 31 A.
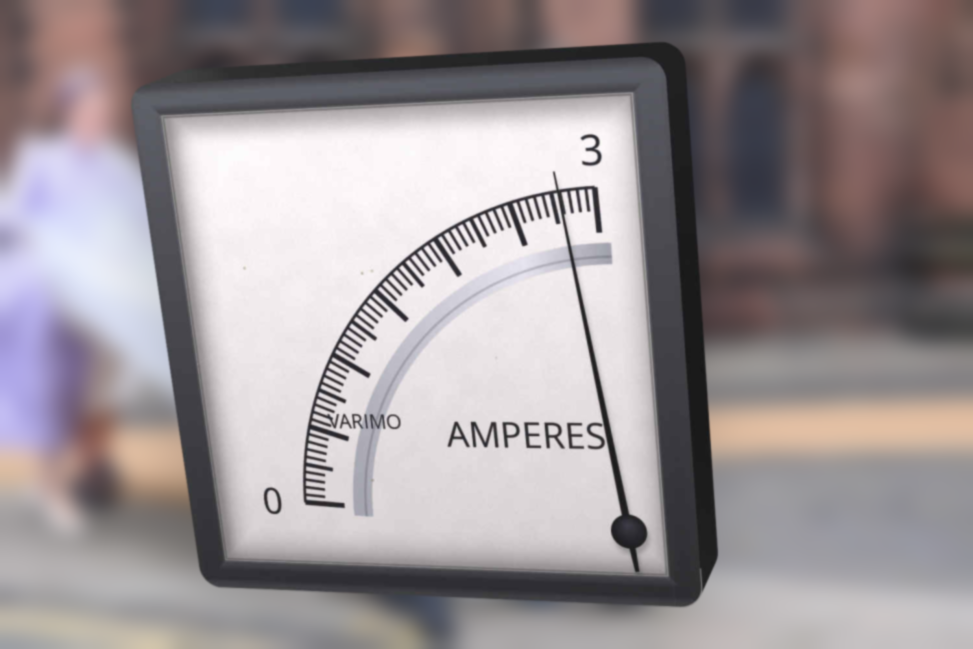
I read 2.8 A
